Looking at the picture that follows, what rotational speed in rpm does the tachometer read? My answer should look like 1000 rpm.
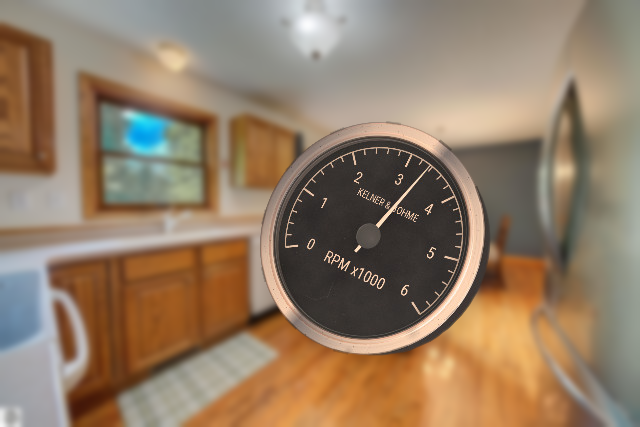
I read 3400 rpm
